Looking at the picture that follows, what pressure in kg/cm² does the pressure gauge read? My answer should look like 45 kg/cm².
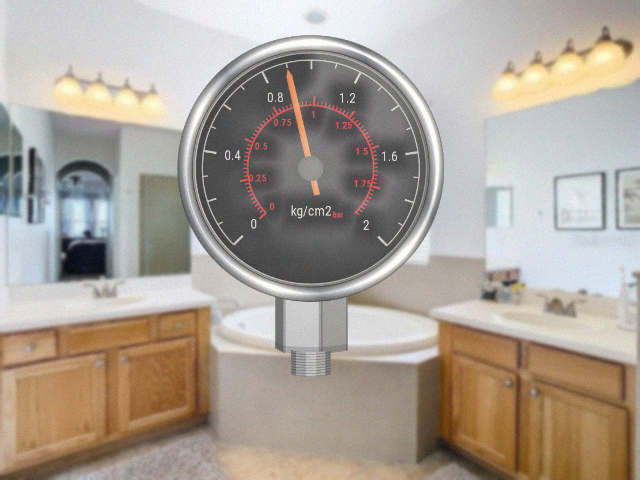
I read 0.9 kg/cm²
